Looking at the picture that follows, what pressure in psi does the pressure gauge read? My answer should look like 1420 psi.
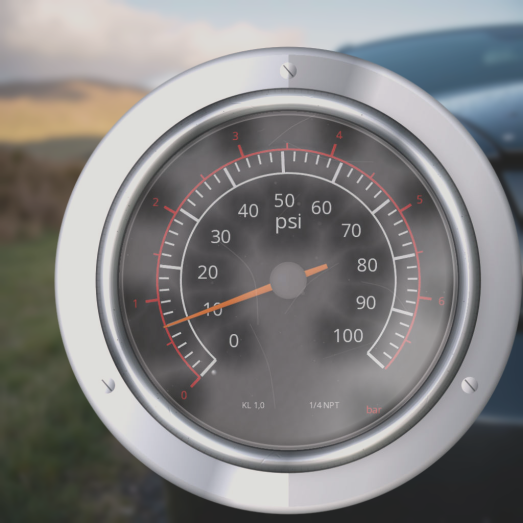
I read 10 psi
